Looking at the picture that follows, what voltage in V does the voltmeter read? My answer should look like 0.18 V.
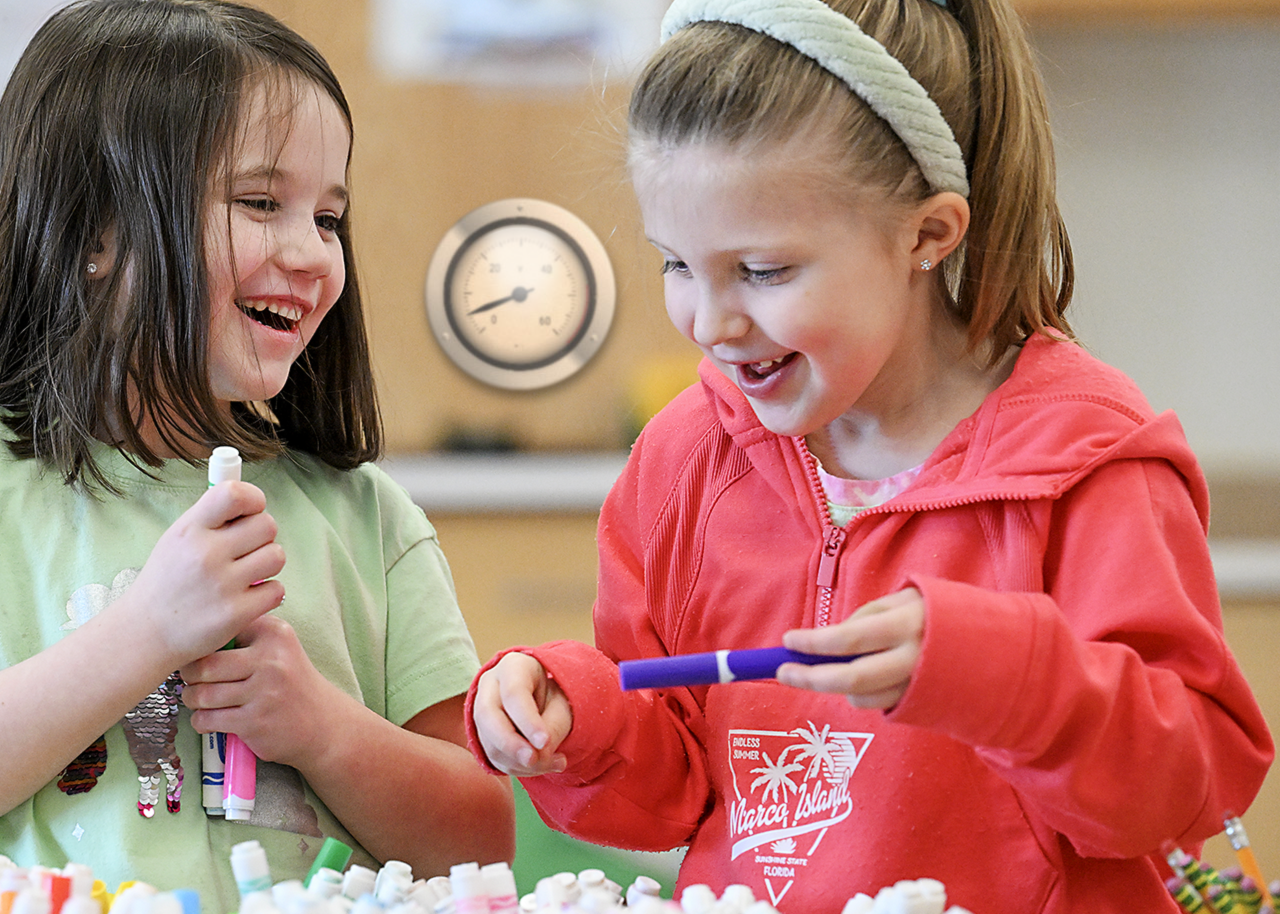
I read 5 V
